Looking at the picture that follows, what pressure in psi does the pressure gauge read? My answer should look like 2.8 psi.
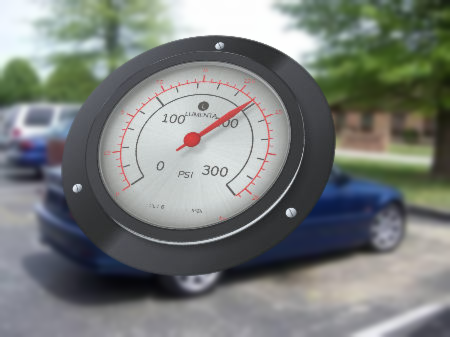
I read 200 psi
